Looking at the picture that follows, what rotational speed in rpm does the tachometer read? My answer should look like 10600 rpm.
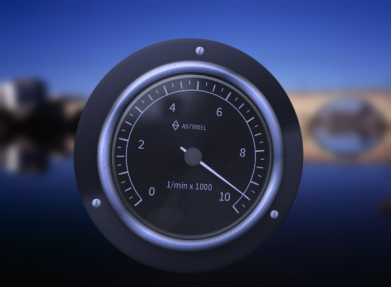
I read 9500 rpm
